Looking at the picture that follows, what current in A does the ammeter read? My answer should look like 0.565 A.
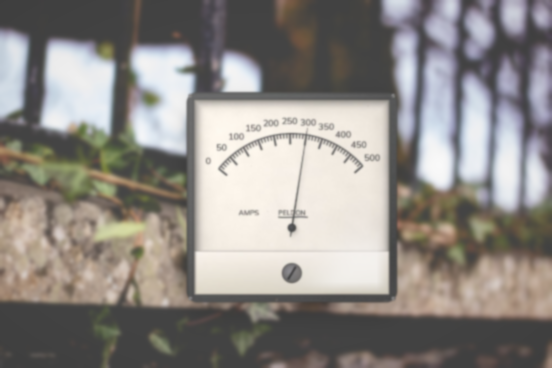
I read 300 A
